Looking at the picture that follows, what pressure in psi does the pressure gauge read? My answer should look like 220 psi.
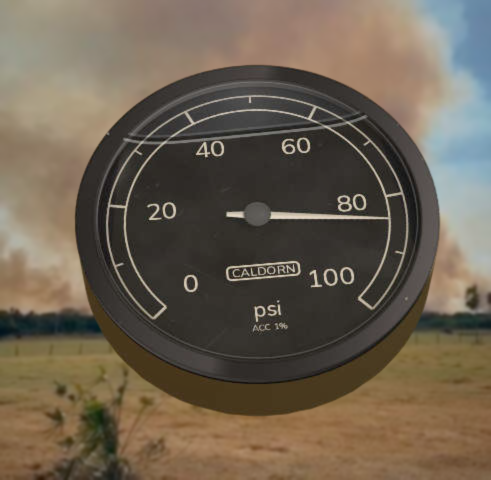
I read 85 psi
